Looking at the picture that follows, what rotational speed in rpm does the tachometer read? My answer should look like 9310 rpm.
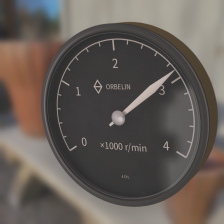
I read 2900 rpm
